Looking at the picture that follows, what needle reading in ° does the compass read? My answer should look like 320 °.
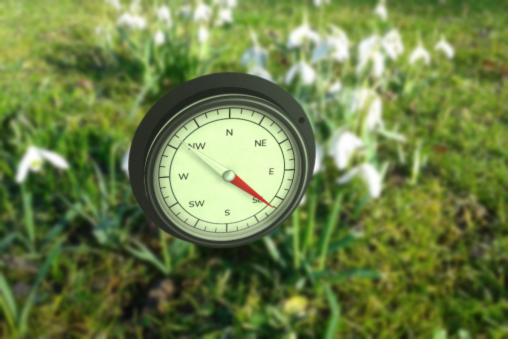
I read 130 °
